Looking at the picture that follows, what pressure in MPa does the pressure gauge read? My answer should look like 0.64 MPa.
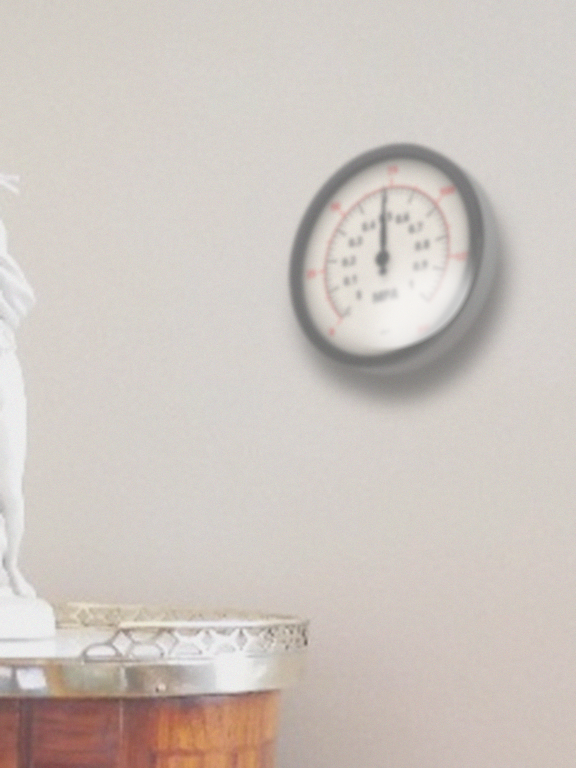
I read 0.5 MPa
